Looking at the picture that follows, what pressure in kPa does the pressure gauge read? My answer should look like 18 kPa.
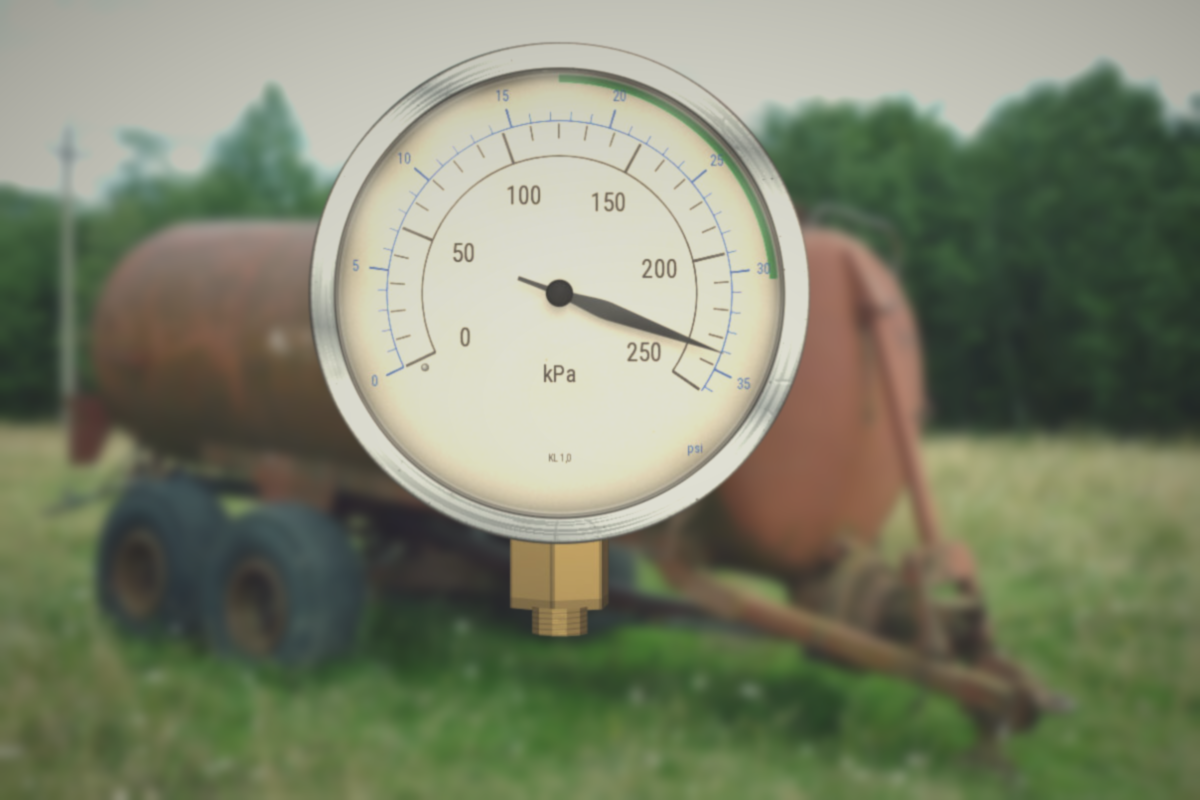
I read 235 kPa
